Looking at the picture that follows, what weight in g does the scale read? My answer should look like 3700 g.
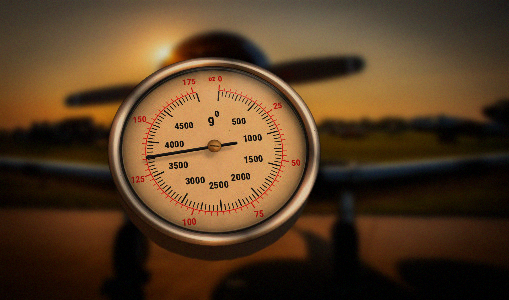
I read 3750 g
